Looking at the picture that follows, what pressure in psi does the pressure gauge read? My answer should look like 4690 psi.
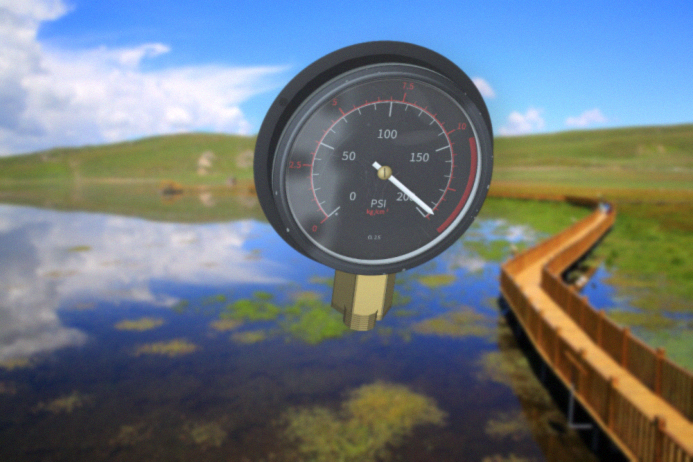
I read 195 psi
